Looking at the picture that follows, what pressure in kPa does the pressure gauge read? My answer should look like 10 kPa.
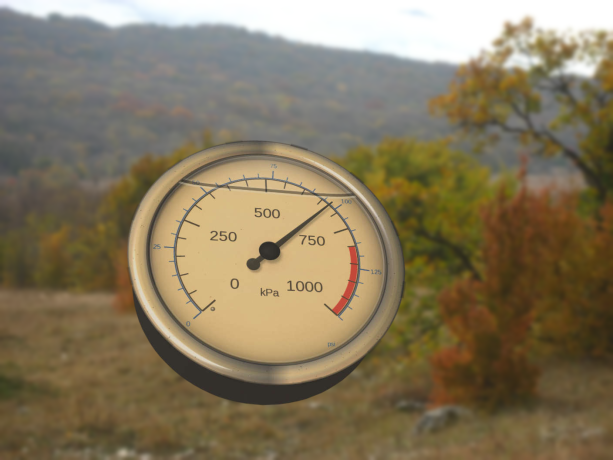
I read 675 kPa
